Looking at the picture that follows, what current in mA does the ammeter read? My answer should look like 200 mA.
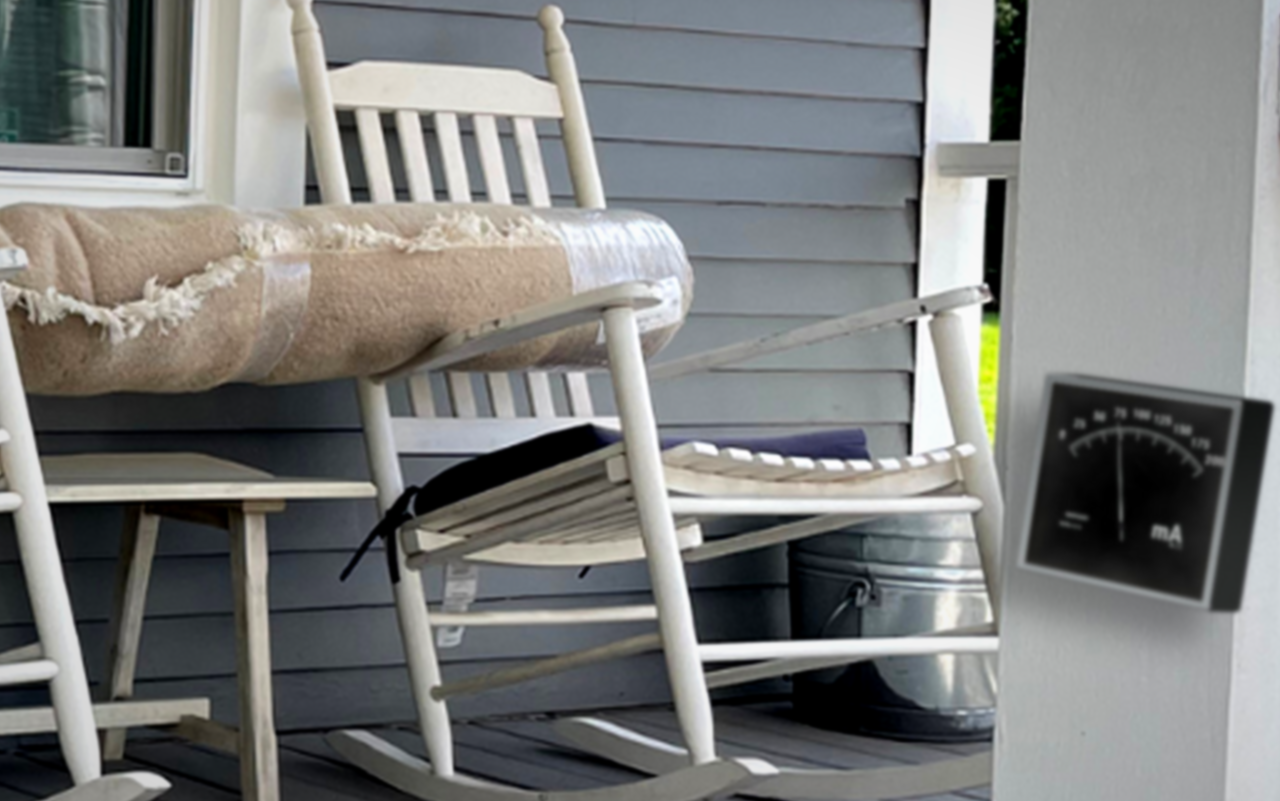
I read 75 mA
